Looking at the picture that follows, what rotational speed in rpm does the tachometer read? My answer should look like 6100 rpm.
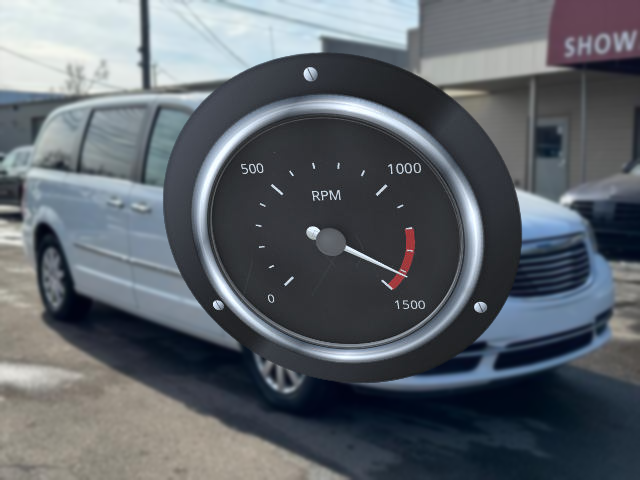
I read 1400 rpm
